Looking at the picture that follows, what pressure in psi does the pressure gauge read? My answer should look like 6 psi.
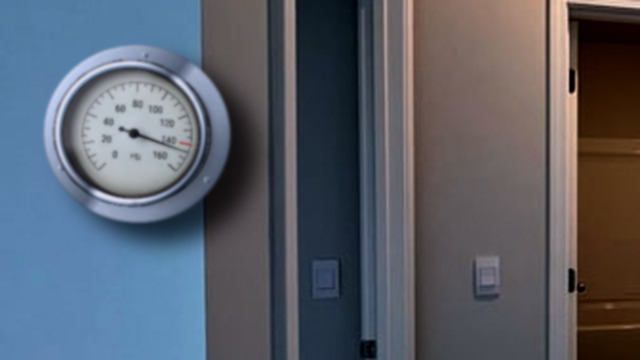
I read 145 psi
